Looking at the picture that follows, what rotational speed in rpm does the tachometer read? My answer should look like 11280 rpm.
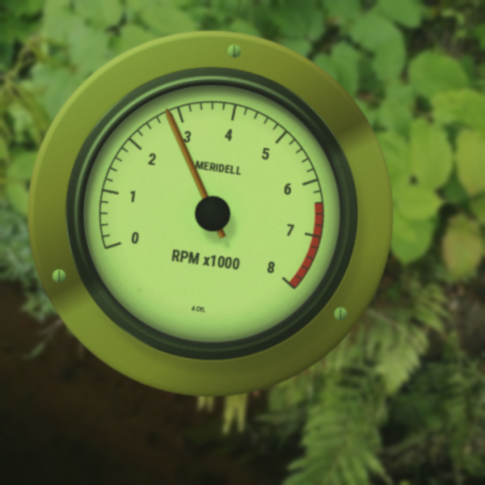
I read 2800 rpm
